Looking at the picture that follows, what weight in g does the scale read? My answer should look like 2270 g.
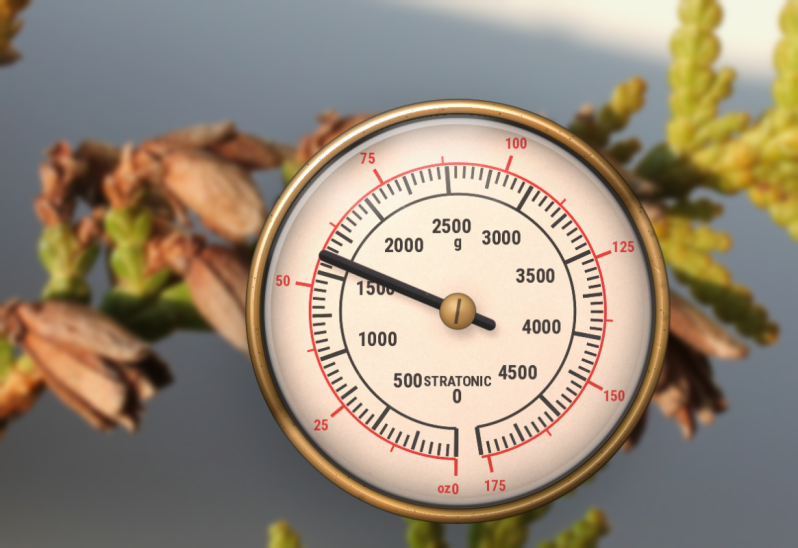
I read 1600 g
